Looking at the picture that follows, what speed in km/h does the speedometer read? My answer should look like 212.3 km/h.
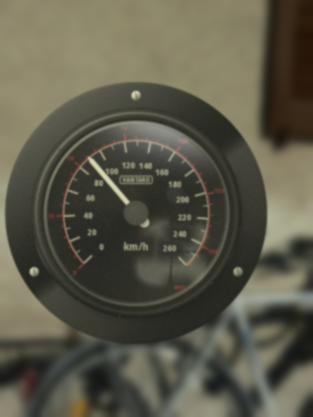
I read 90 km/h
